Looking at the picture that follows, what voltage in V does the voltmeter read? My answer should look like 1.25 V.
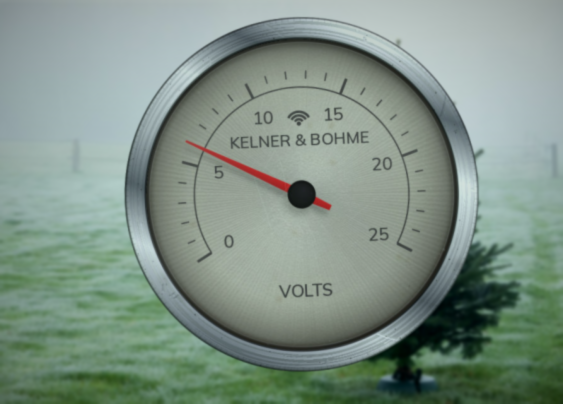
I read 6 V
